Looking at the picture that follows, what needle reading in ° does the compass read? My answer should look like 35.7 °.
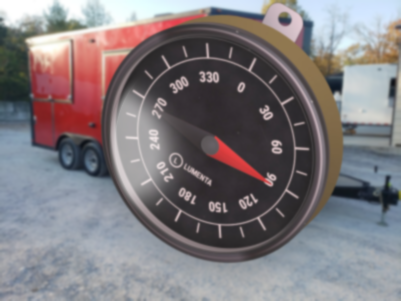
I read 90 °
